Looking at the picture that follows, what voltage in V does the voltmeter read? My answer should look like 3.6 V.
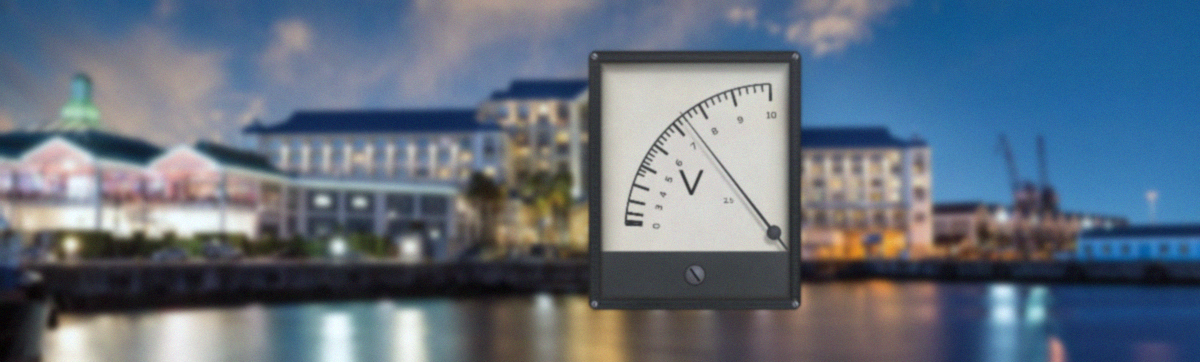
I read 7.4 V
